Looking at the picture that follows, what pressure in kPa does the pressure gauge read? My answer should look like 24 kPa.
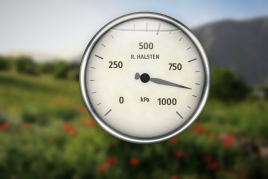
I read 875 kPa
